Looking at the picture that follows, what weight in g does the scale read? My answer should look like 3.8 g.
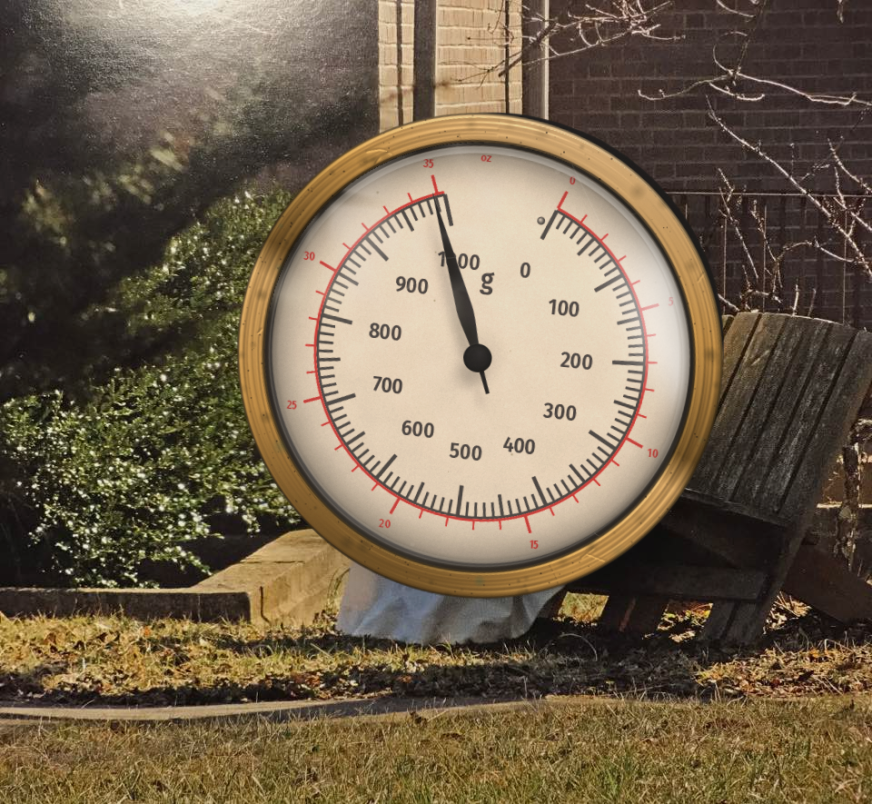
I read 990 g
